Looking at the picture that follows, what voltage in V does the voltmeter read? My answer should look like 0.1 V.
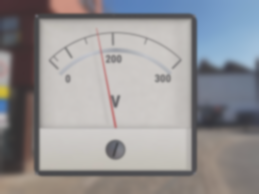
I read 175 V
